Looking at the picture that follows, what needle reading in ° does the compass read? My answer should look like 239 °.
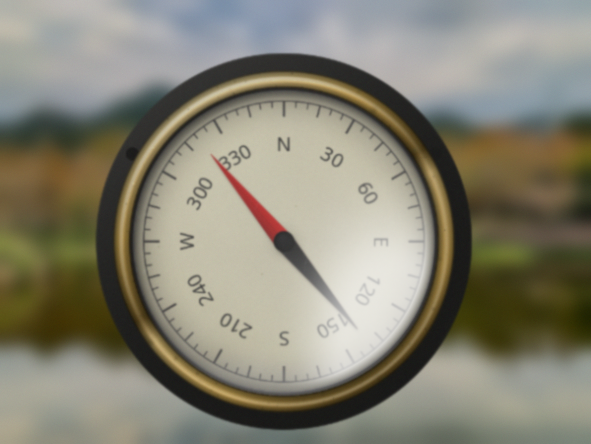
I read 320 °
